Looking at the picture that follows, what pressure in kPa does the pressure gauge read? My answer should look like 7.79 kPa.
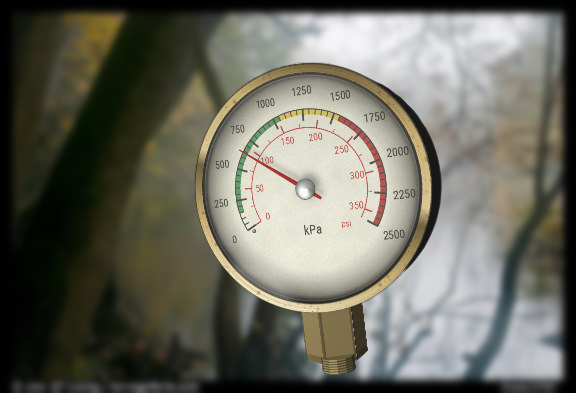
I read 650 kPa
